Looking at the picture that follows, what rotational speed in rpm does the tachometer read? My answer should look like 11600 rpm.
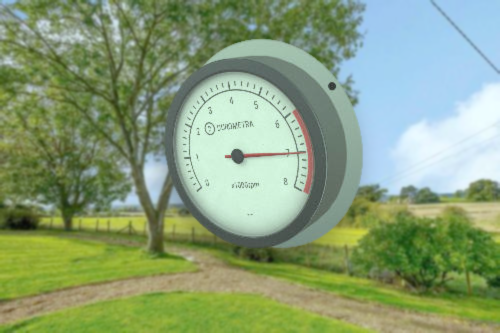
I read 7000 rpm
